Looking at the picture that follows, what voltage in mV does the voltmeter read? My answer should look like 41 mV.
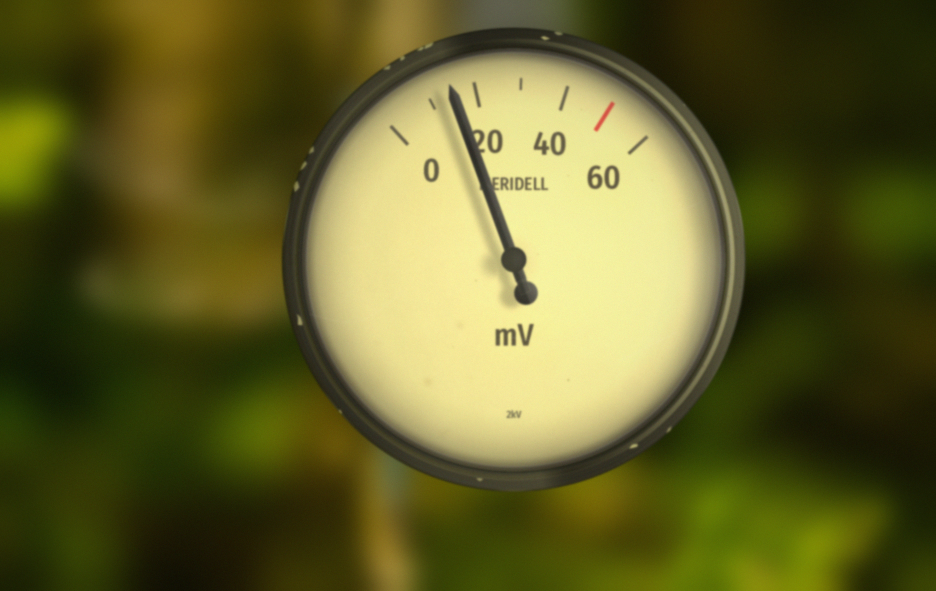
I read 15 mV
